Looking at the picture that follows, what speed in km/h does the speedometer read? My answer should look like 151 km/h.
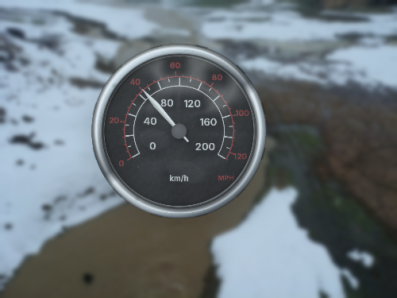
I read 65 km/h
